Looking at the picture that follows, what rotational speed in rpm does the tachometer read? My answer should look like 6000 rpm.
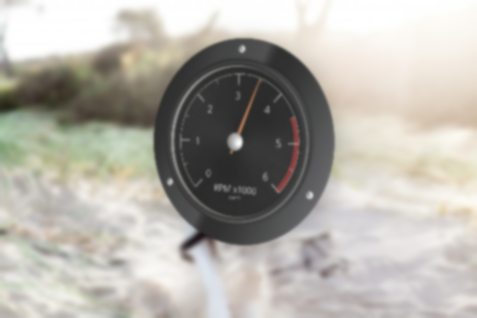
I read 3500 rpm
